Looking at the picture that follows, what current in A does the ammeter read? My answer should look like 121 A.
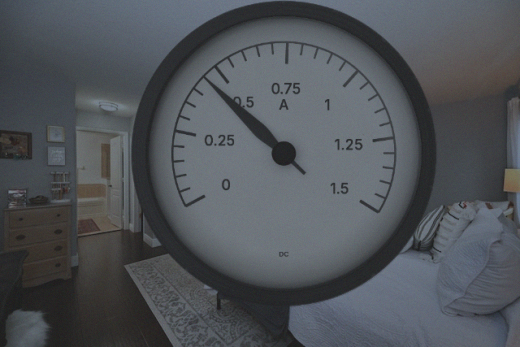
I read 0.45 A
